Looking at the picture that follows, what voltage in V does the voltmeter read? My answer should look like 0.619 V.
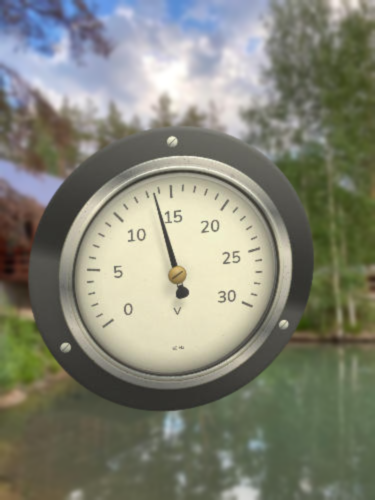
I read 13.5 V
